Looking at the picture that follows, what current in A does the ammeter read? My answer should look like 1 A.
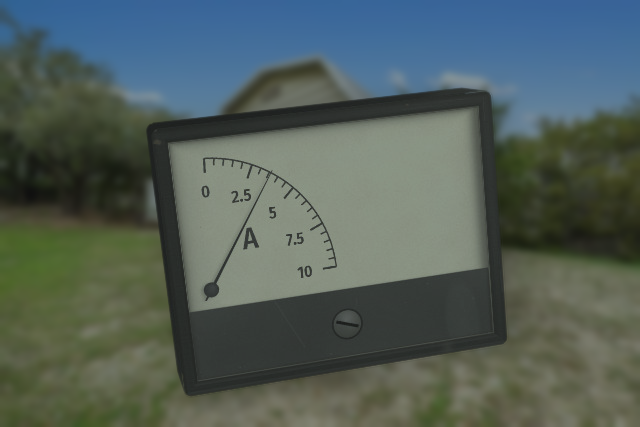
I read 3.5 A
